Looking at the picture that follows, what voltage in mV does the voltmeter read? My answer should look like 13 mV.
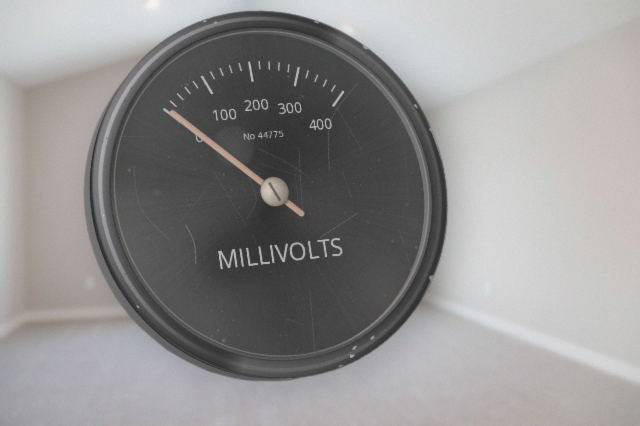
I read 0 mV
